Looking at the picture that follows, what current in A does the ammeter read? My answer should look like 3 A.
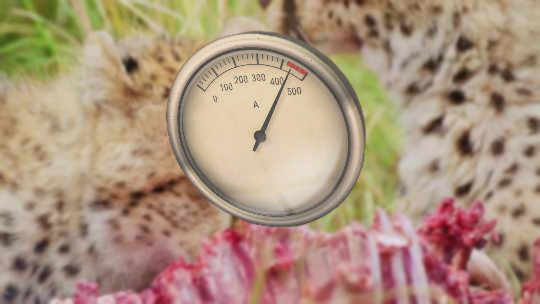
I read 440 A
